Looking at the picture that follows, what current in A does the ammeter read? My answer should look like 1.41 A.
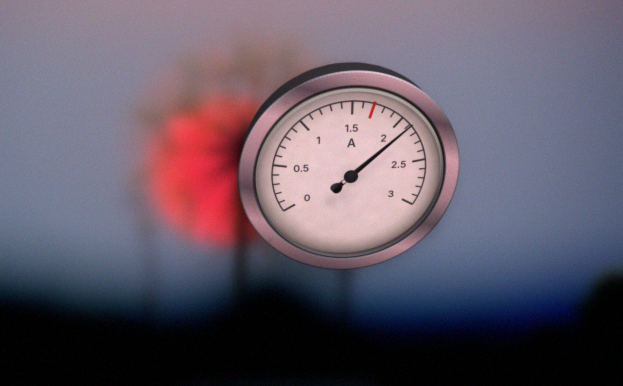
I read 2.1 A
